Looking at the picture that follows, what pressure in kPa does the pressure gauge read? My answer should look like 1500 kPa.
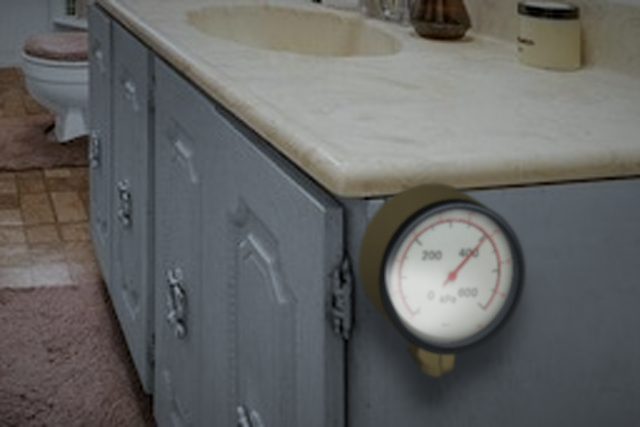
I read 400 kPa
